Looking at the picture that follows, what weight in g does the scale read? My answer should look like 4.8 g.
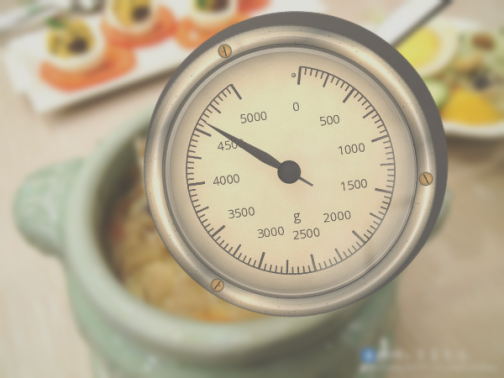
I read 4600 g
